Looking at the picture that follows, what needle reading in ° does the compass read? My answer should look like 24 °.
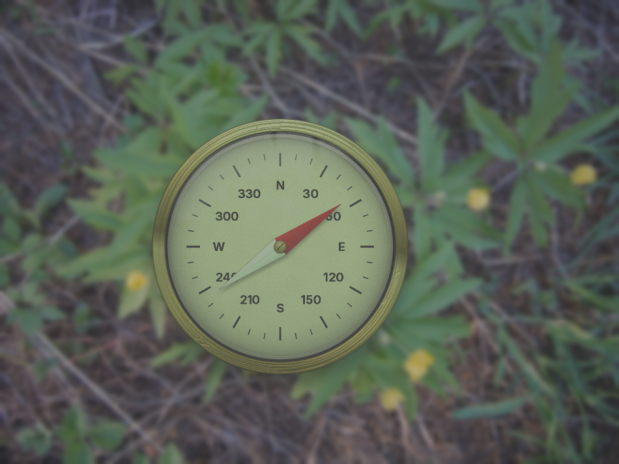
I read 55 °
